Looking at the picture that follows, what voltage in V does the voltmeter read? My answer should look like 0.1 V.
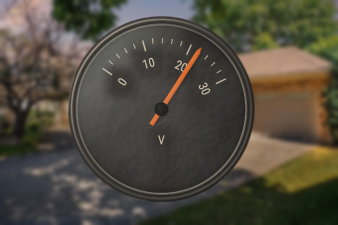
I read 22 V
